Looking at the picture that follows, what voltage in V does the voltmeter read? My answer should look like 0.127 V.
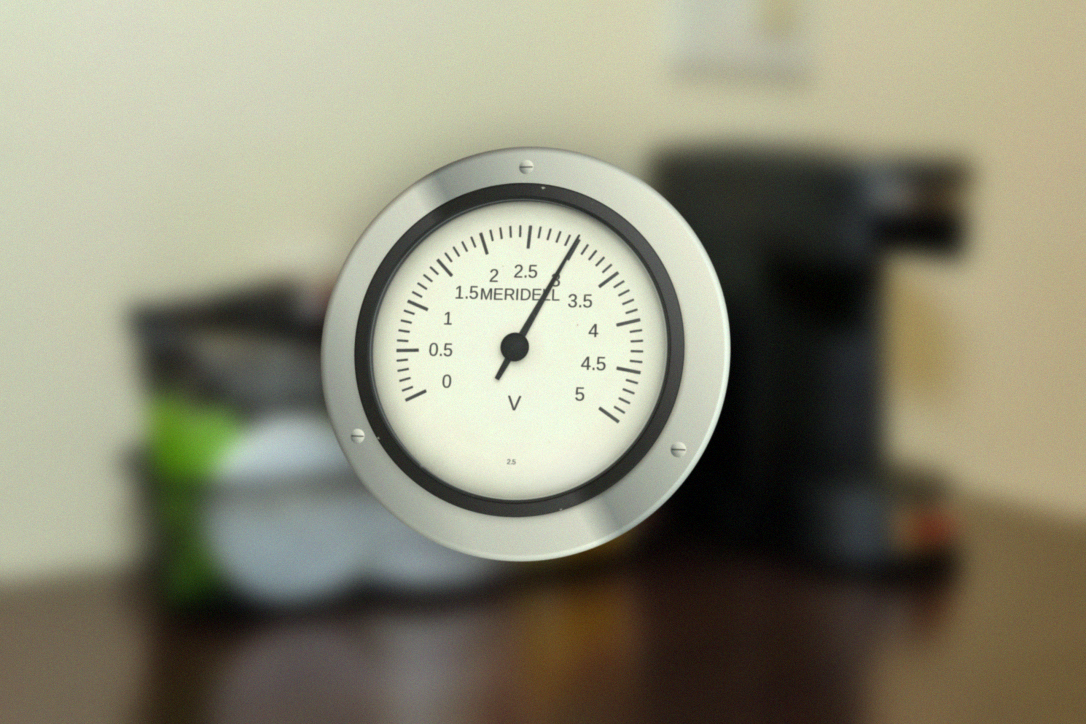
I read 3 V
